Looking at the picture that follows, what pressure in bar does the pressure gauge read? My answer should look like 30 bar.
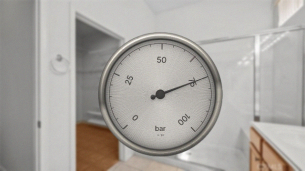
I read 75 bar
